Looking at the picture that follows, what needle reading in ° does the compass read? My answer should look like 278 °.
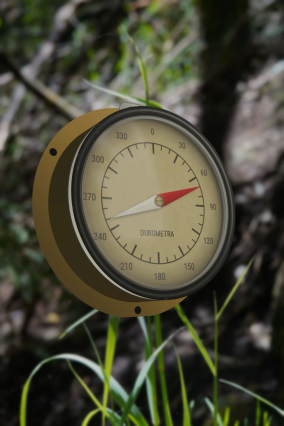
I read 70 °
